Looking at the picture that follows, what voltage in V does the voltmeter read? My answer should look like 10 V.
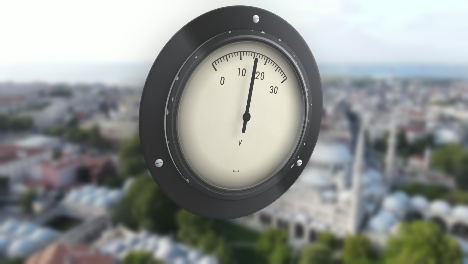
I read 15 V
